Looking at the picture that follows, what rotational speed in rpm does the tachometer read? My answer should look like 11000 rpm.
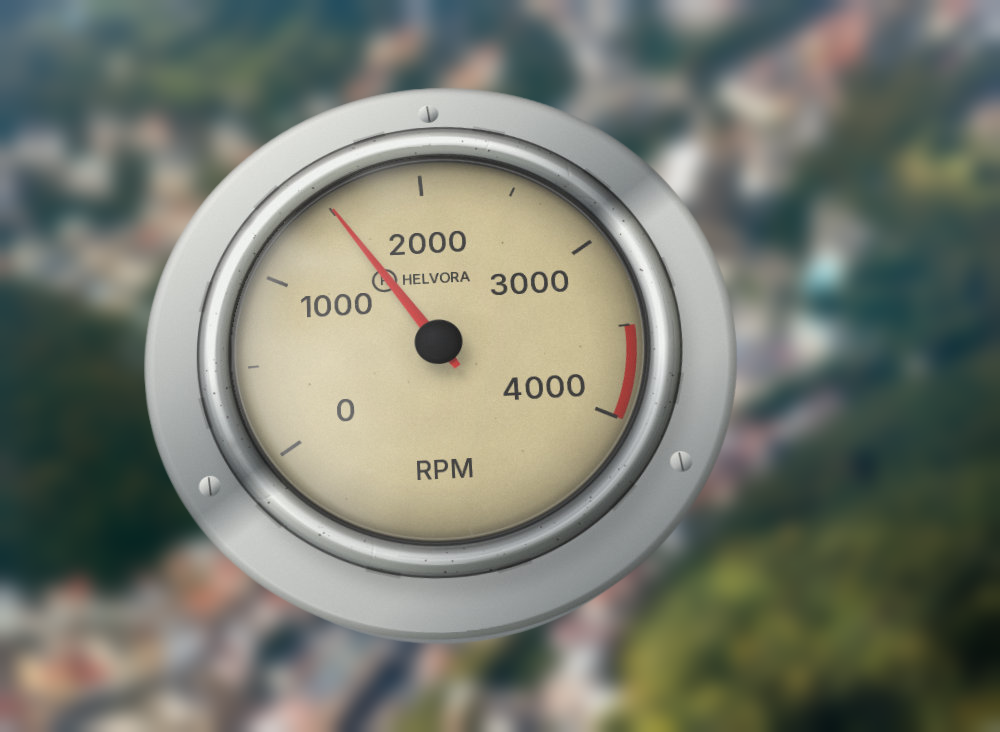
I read 1500 rpm
